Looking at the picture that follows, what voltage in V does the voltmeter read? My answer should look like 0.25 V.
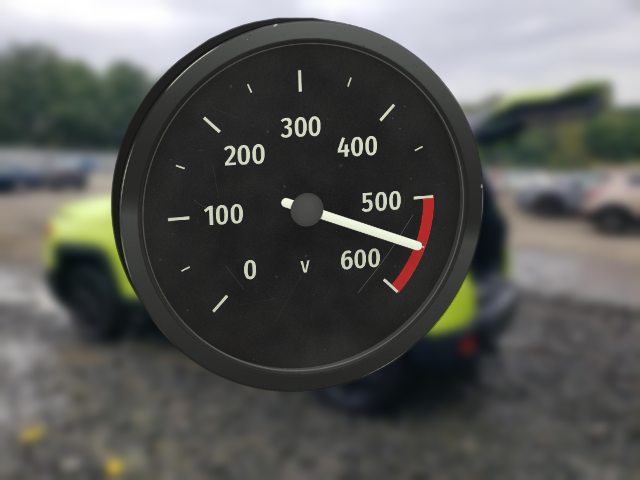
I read 550 V
